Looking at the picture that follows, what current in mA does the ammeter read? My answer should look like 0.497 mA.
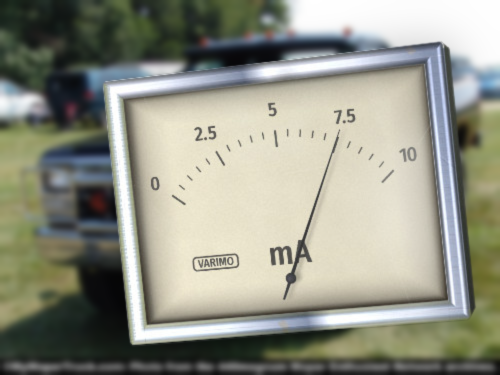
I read 7.5 mA
